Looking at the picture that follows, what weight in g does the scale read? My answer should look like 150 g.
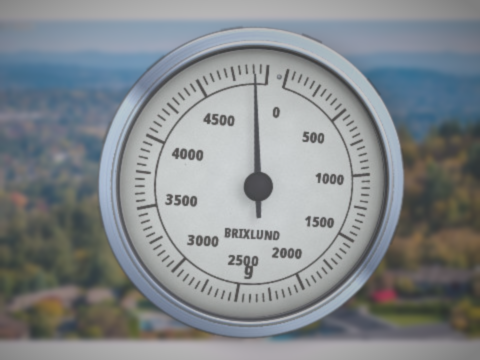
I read 4900 g
